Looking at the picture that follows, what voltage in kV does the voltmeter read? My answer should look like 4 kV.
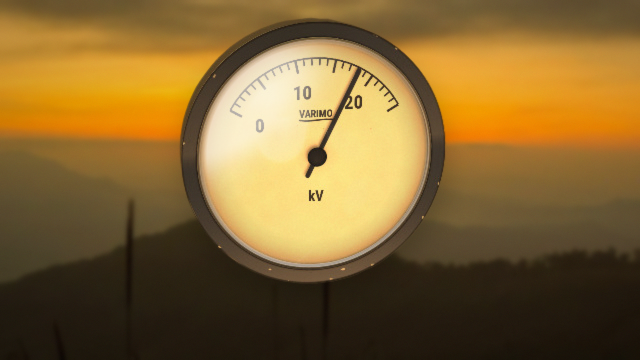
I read 18 kV
